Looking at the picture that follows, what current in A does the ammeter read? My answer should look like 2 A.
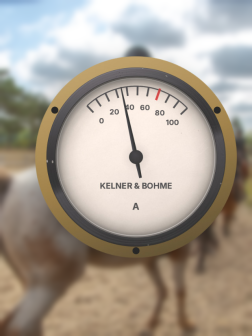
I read 35 A
